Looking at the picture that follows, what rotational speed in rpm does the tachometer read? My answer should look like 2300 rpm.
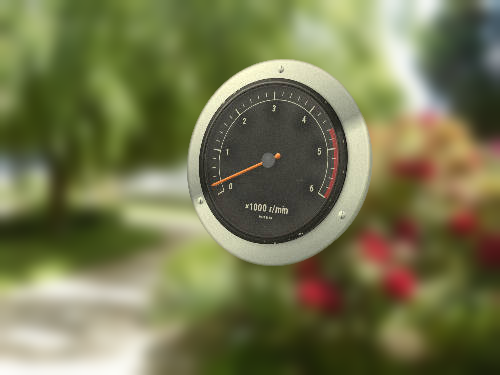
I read 200 rpm
